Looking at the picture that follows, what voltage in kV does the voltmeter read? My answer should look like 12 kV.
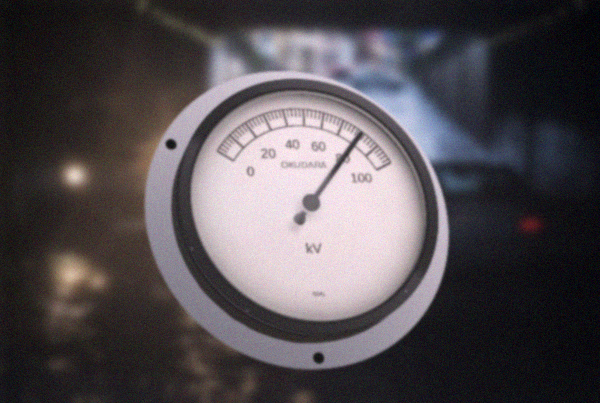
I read 80 kV
